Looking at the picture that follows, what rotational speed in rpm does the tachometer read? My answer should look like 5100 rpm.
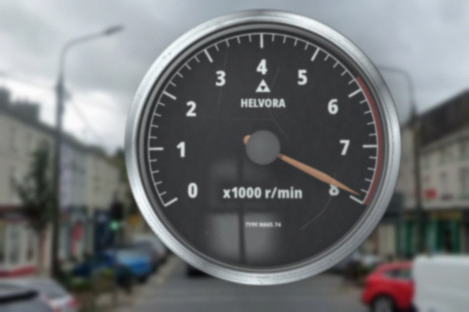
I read 7900 rpm
